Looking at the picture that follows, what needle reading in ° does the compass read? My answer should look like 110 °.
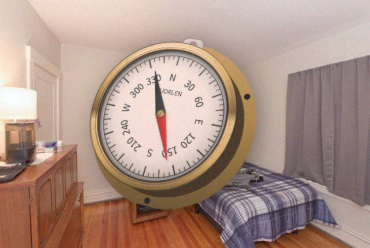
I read 155 °
